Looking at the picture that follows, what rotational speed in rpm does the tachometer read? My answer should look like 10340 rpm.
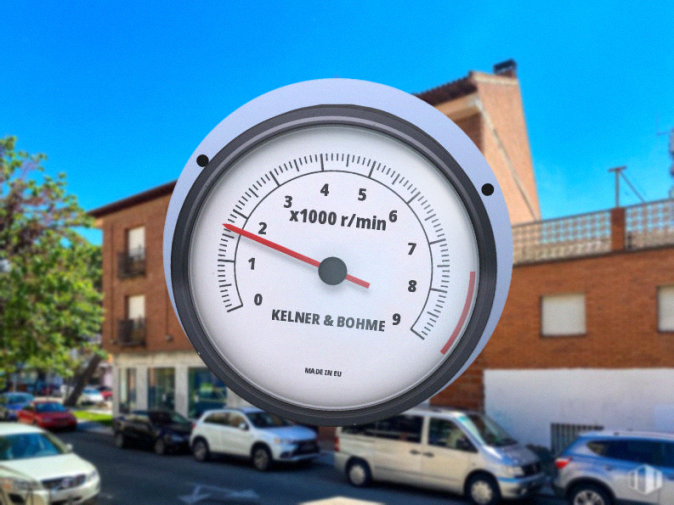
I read 1700 rpm
